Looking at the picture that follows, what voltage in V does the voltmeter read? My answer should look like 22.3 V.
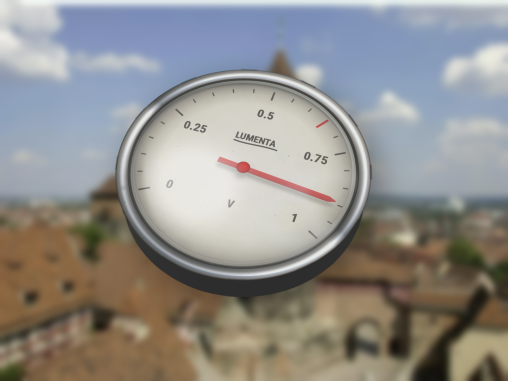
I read 0.9 V
